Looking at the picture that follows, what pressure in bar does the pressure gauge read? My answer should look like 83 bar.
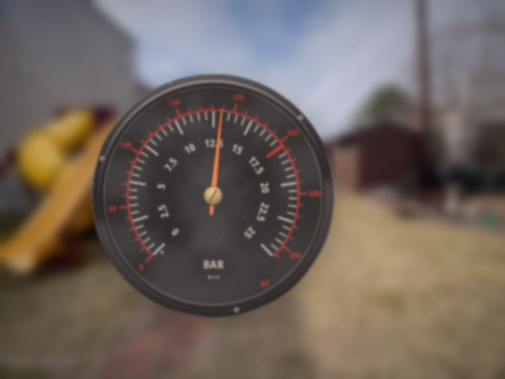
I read 13 bar
